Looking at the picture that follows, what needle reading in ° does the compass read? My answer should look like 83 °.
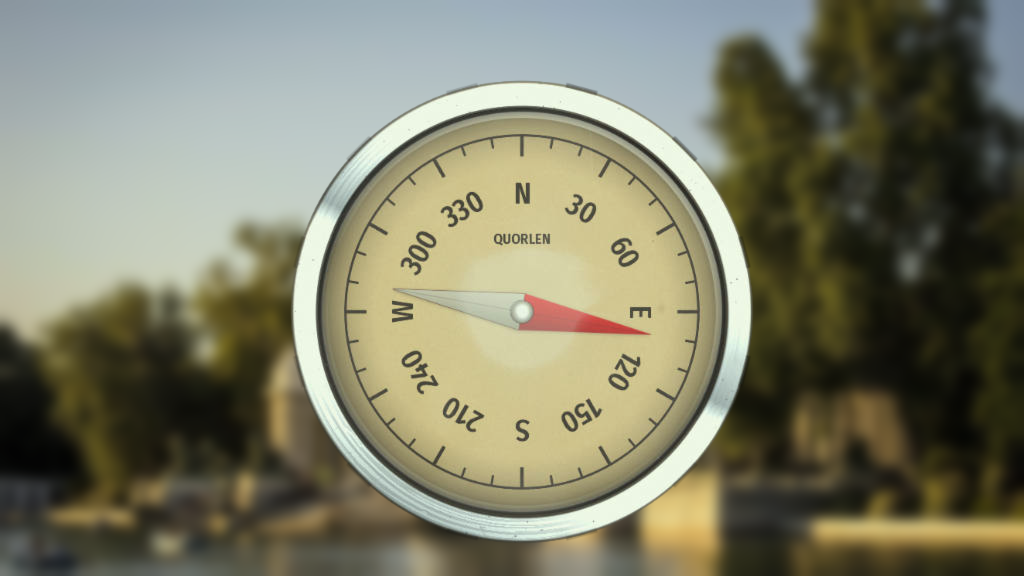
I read 100 °
